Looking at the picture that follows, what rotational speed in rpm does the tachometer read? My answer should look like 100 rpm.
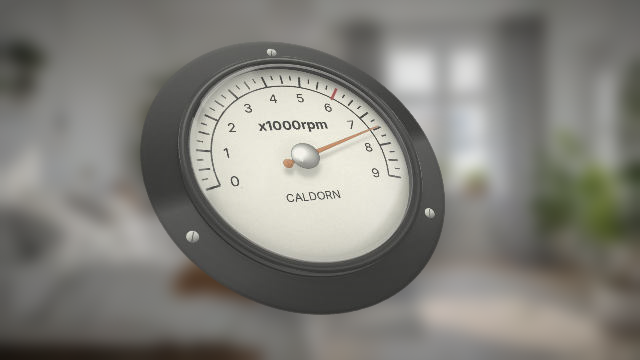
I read 7500 rpm
